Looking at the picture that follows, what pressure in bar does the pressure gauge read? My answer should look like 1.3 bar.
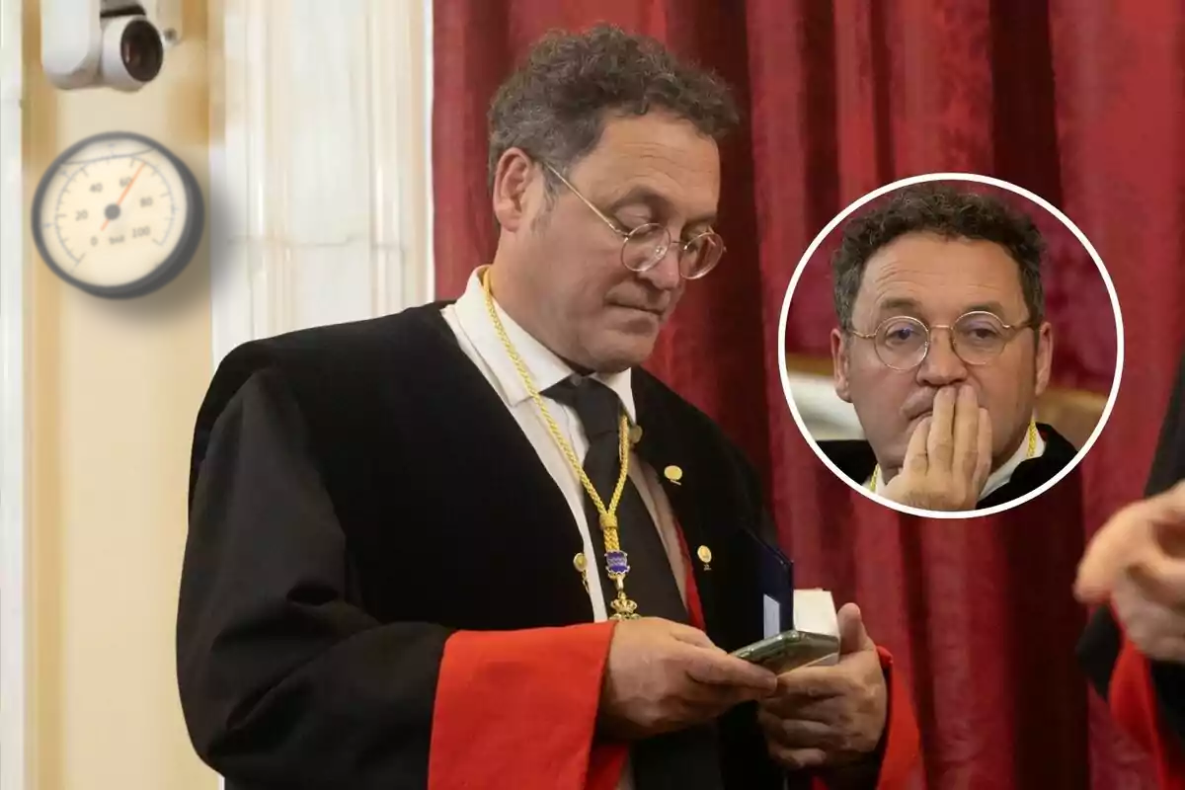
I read 65 bar
